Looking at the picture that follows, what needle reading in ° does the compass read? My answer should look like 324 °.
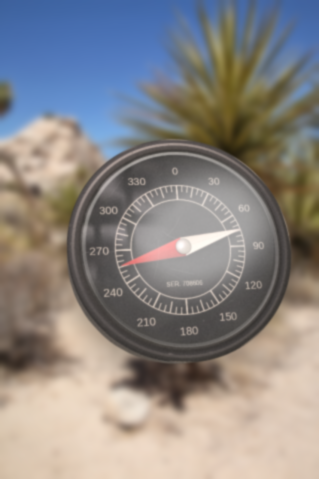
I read 255 °
